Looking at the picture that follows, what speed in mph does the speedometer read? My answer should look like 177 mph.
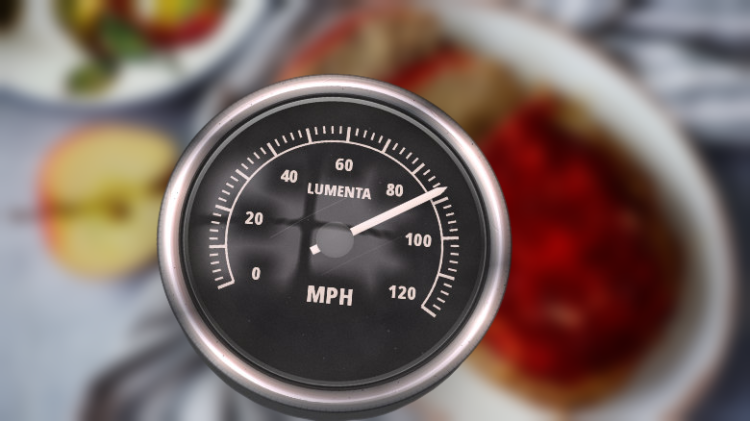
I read 88 mph
